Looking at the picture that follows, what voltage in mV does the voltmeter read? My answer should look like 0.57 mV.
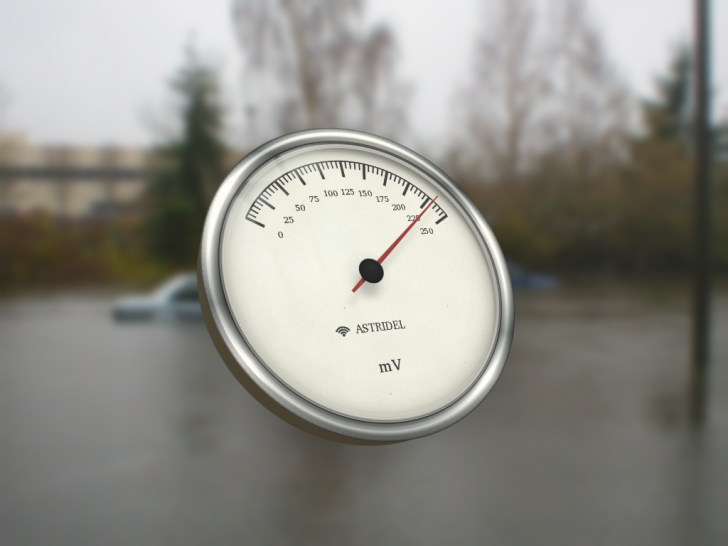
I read 230 mV
